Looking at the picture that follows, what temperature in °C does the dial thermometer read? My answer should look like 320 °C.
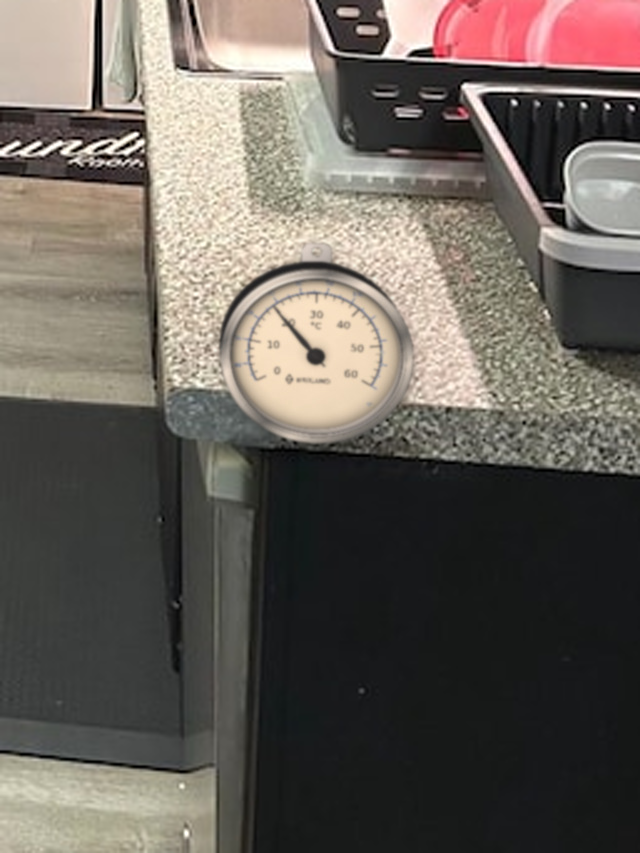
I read 20 °C
